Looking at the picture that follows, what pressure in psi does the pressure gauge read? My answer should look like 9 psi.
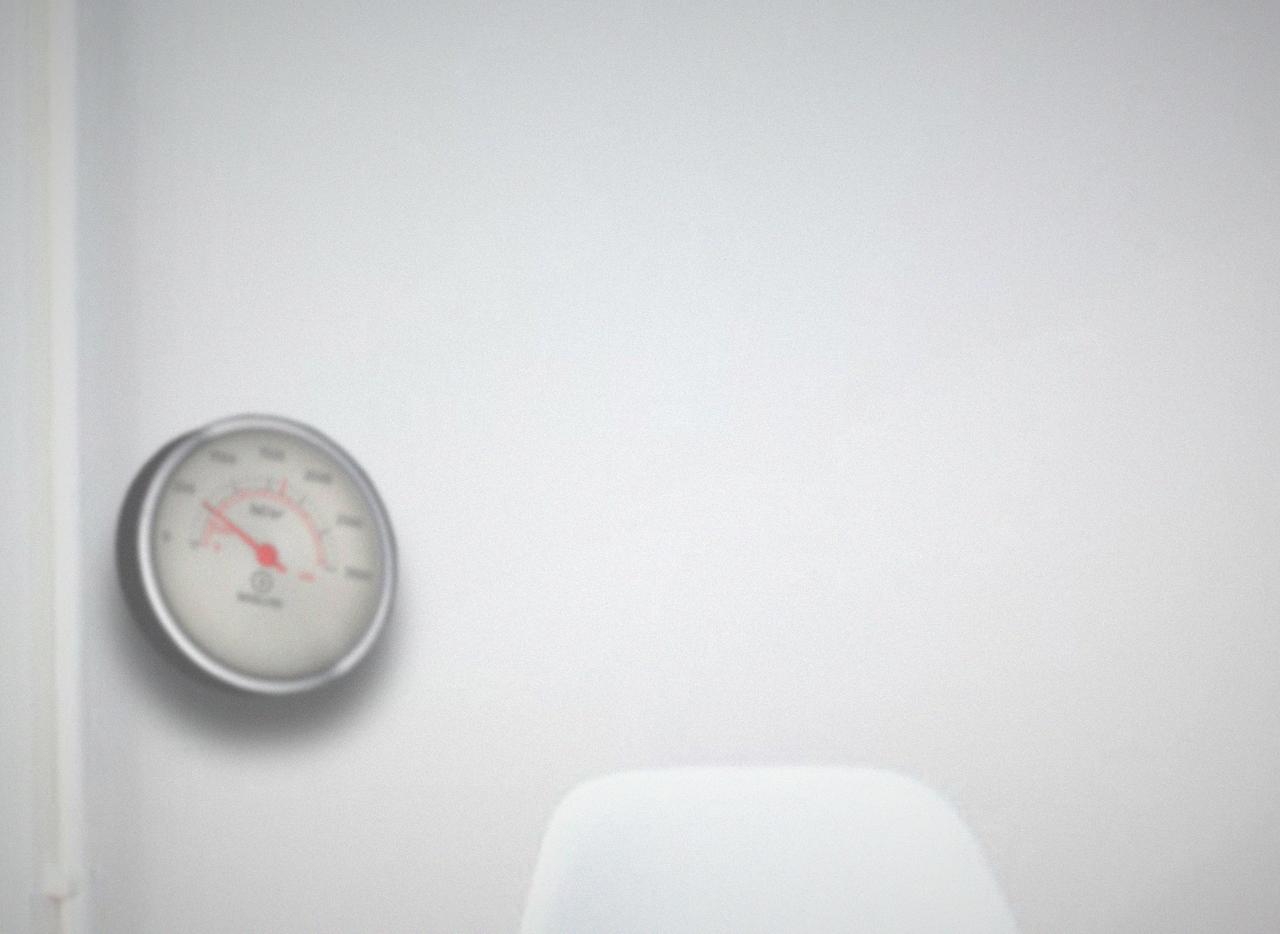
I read 500 psi
